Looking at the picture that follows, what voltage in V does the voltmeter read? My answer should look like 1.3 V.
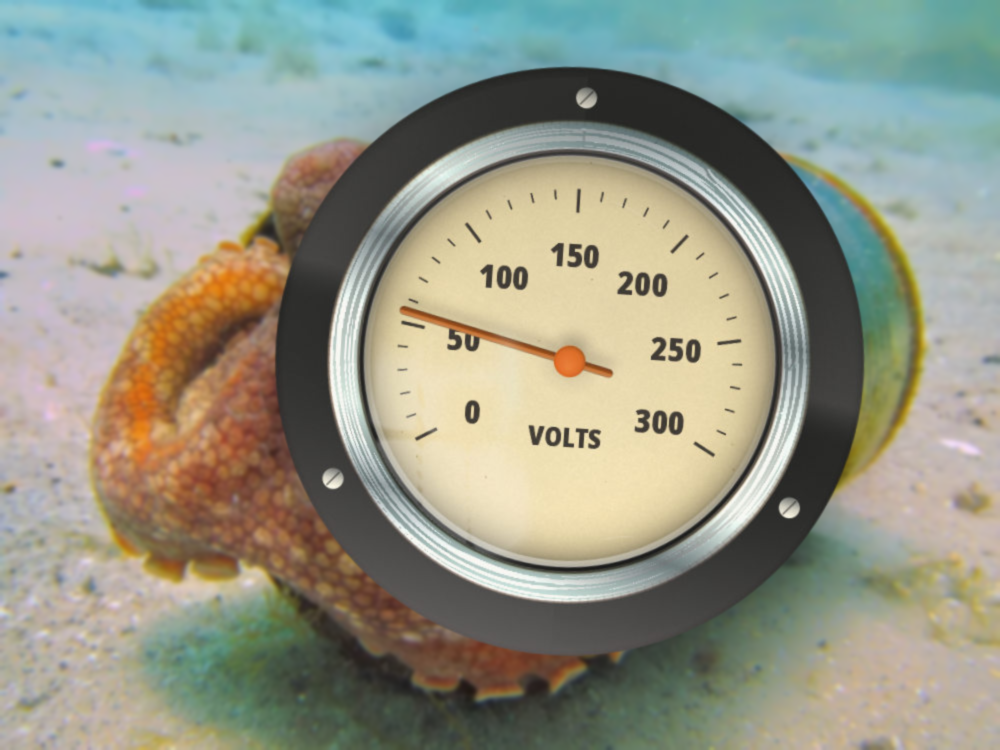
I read 55 V
